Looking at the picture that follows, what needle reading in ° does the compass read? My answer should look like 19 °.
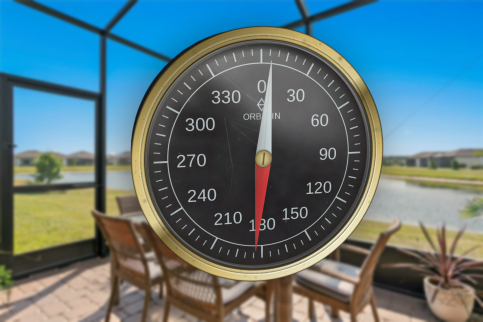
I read 185 °
